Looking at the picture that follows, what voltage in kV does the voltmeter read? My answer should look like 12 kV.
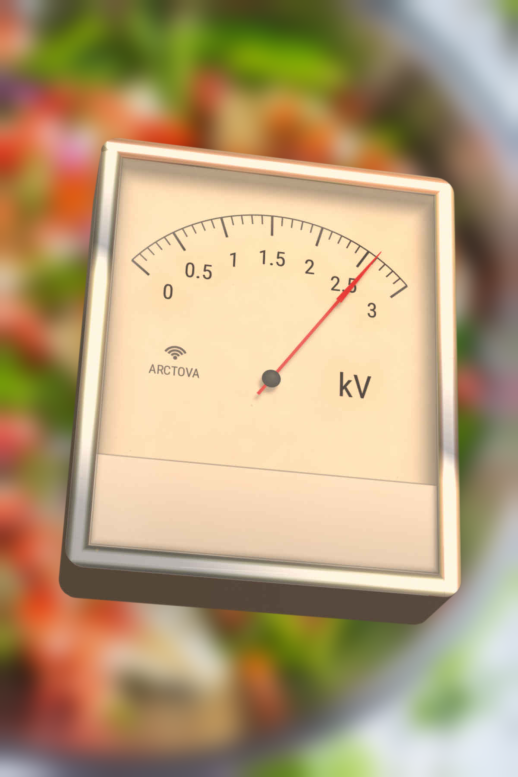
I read 2.6 kV
